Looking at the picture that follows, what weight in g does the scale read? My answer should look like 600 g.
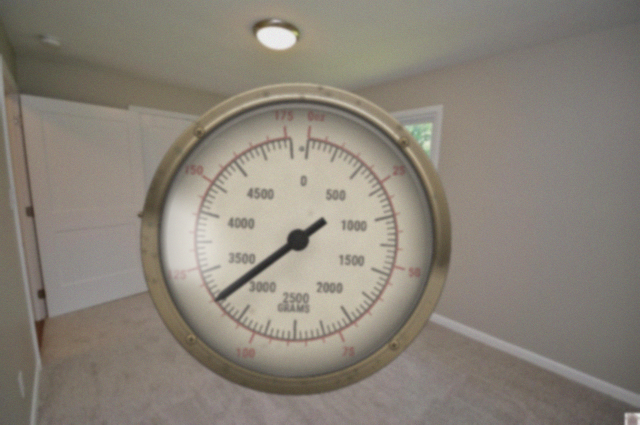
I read 3250 g
